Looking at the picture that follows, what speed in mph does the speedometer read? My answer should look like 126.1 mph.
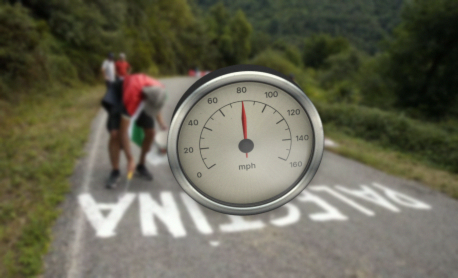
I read 80 mph
